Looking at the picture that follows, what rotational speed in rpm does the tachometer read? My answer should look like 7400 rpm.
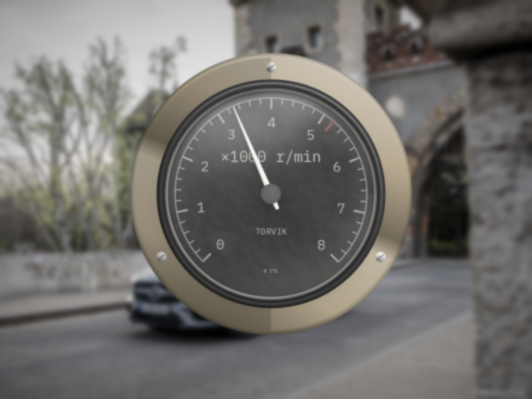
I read 3300 rpm
